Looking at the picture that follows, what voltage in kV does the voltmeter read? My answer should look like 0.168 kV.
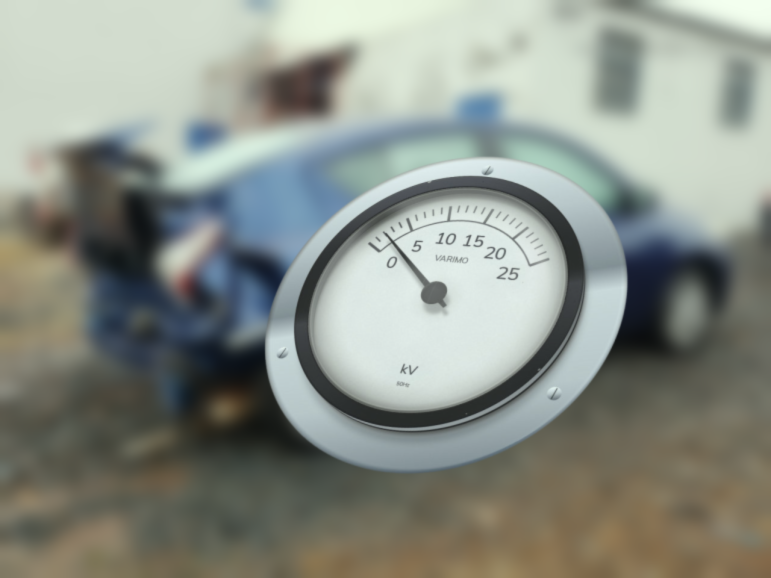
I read 2 kV
